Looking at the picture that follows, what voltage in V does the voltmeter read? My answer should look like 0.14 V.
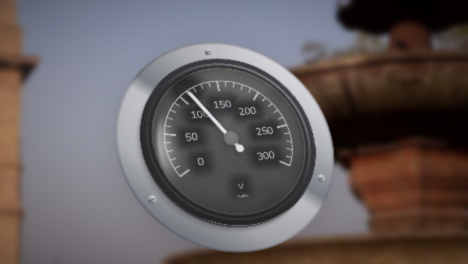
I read 110 V
